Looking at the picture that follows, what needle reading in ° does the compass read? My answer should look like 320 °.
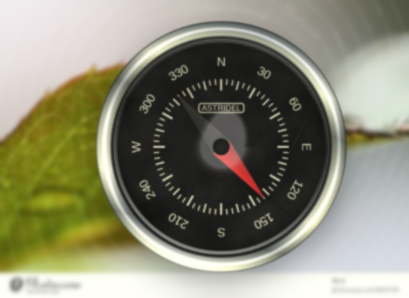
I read 140 °
